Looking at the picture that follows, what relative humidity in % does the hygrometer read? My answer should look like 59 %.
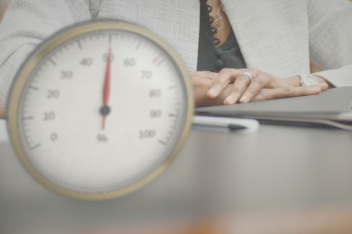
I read 50 %
